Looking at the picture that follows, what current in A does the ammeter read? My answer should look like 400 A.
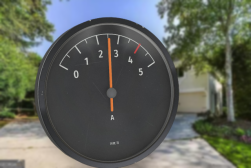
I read 2.5 A
